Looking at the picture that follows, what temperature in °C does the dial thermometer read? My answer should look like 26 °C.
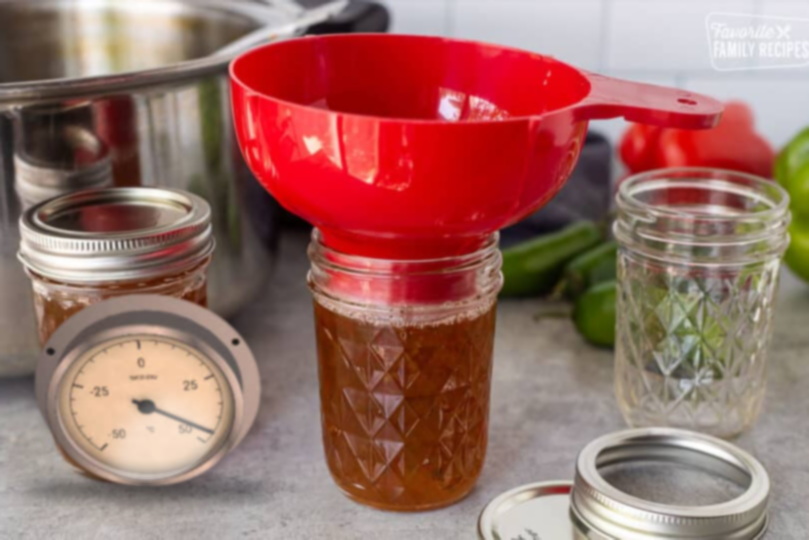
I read 45 °C
